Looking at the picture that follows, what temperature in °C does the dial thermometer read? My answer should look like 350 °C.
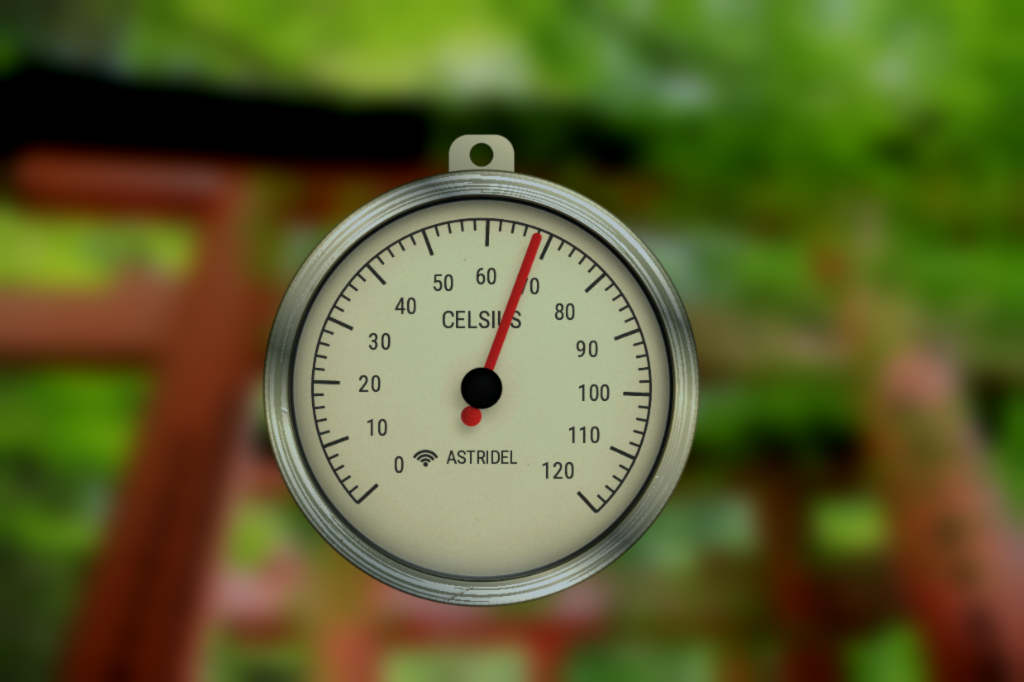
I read 68 °C
